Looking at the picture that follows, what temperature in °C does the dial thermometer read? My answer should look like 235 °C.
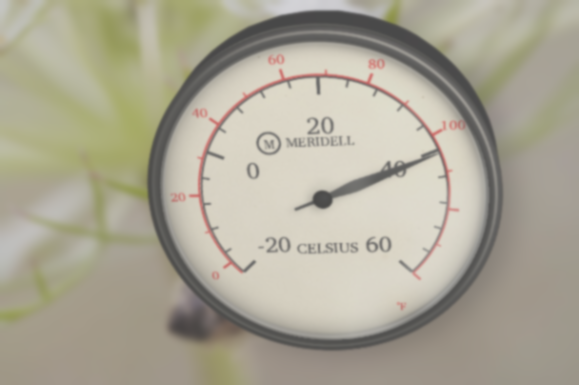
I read 40 °C
